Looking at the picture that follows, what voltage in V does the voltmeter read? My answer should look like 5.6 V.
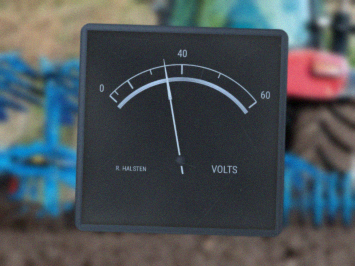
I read 35 V
